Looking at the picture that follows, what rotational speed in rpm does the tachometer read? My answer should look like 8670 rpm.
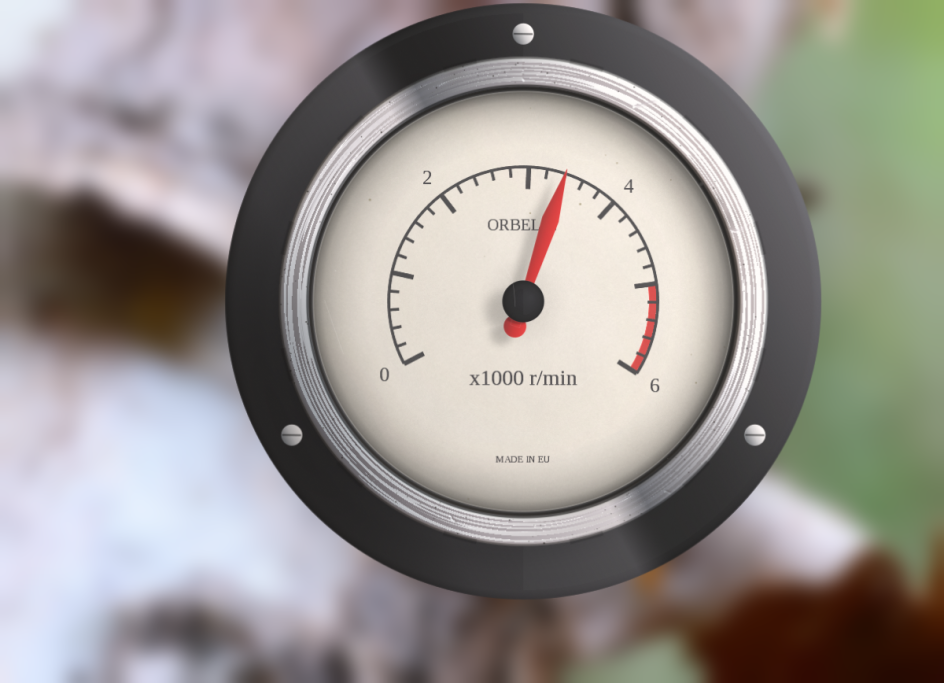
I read 3400 rpm
